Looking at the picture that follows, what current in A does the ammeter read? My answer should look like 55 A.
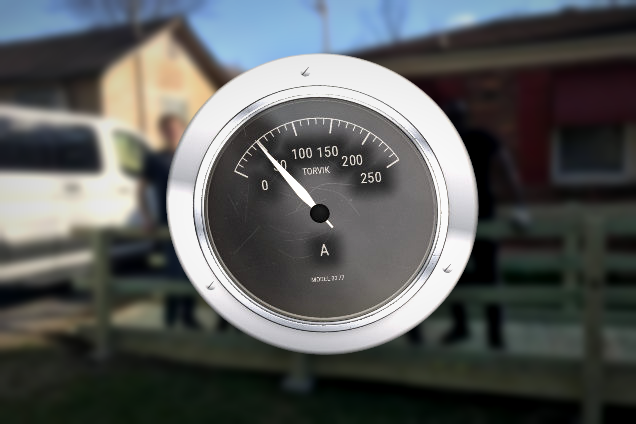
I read 50 A
